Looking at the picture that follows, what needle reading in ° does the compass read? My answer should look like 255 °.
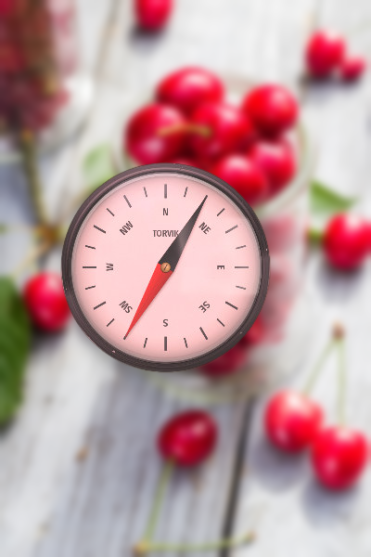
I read 210 °
